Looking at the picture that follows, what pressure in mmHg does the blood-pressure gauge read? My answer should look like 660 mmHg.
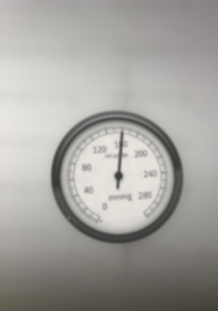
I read 160 mmHg
